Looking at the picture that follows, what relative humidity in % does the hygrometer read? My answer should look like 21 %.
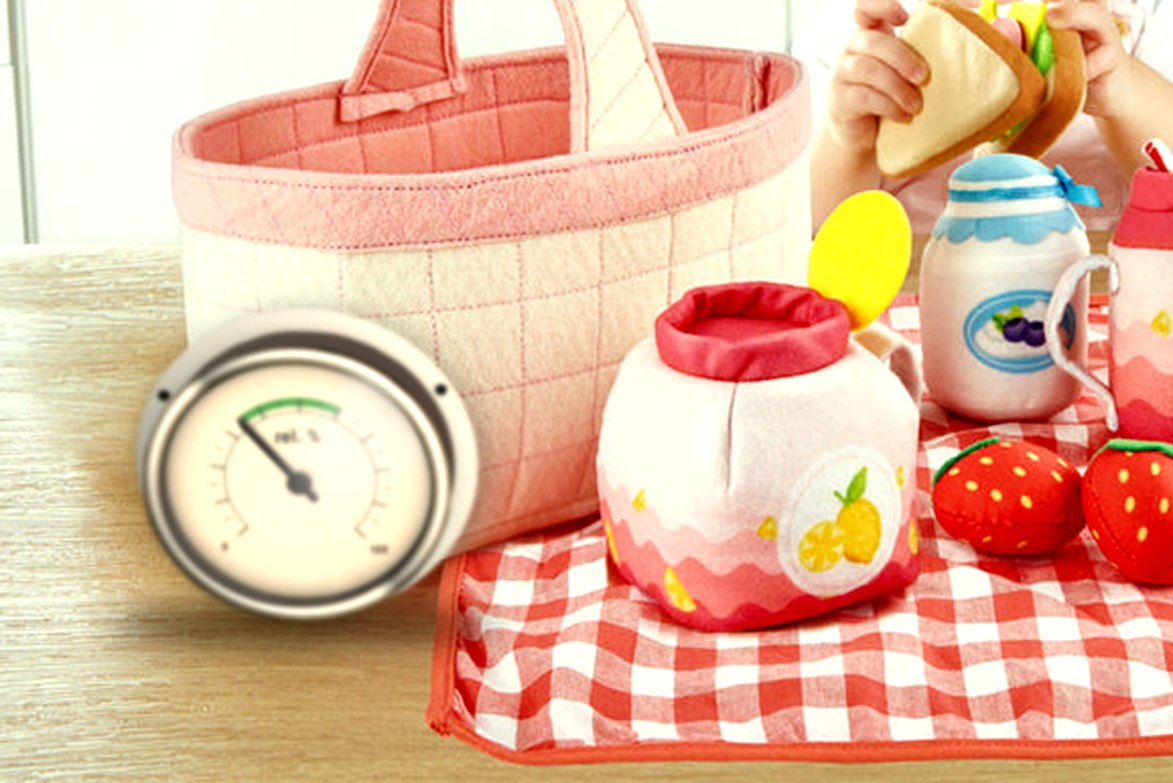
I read 35 %
